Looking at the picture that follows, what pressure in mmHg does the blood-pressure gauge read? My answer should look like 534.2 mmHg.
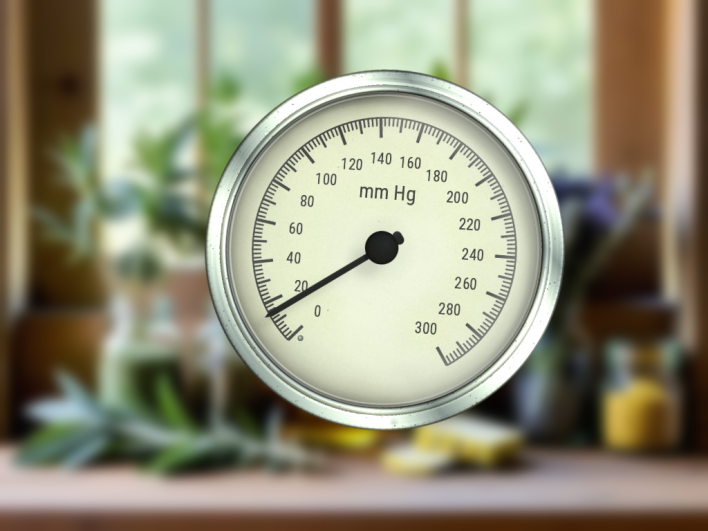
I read 14 mmHg
